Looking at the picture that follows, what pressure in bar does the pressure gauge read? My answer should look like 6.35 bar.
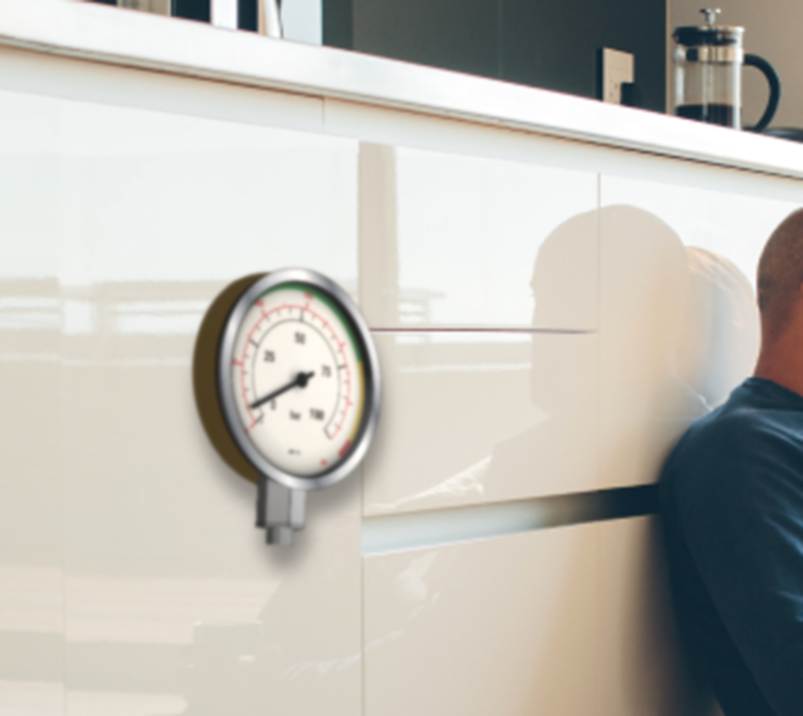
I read 5 bar
